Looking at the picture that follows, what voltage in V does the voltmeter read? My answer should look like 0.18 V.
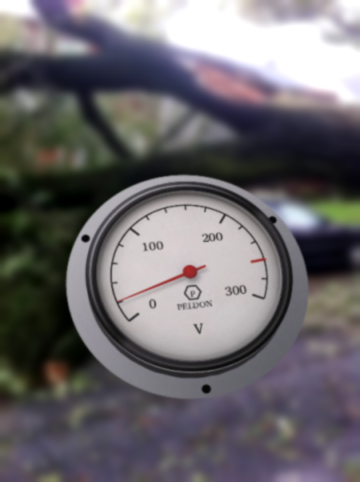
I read 20 V
